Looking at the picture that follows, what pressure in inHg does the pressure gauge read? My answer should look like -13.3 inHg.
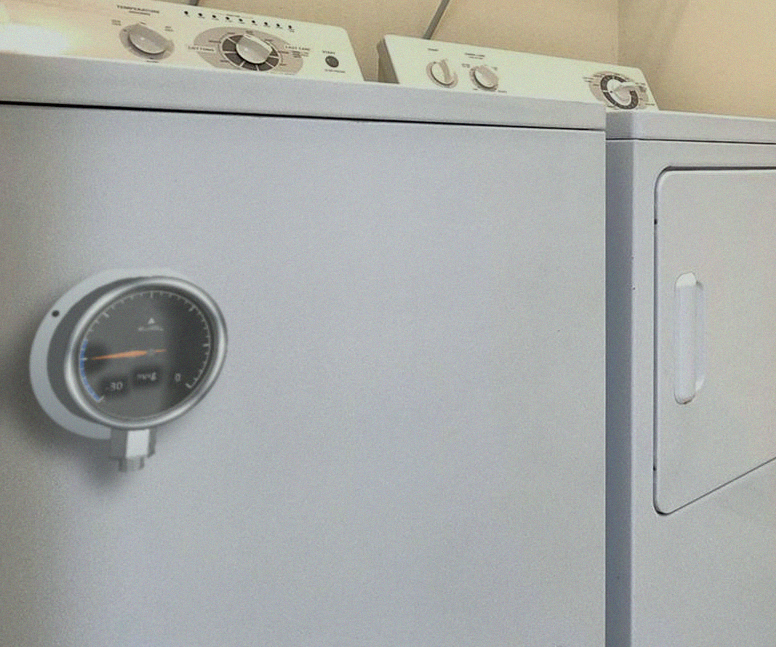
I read -25 inHg
